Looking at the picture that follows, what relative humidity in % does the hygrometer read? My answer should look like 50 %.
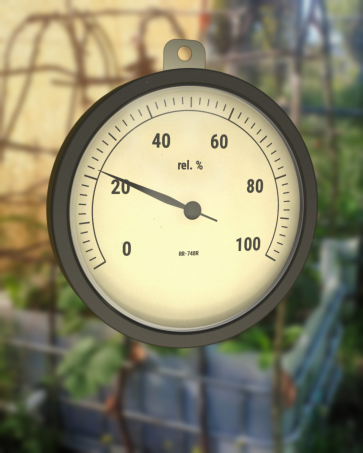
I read 22 %
